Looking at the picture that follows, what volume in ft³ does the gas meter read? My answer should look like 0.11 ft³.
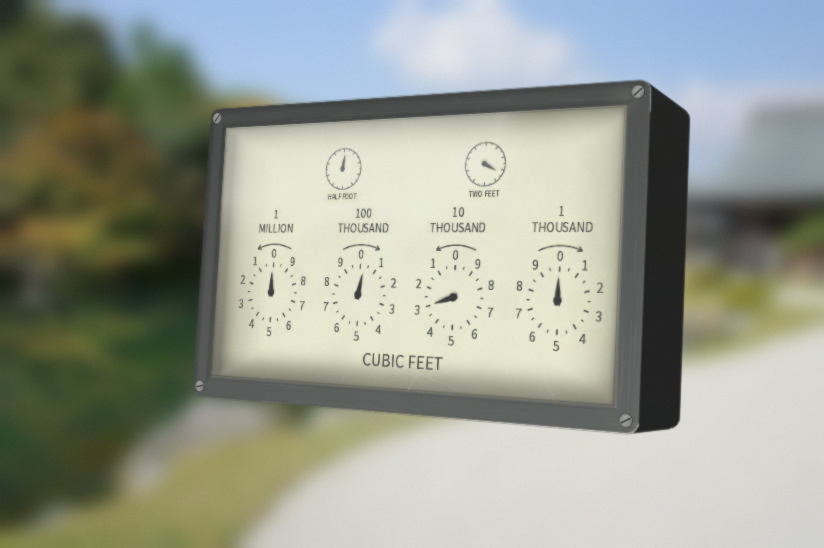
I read 3000 ft³
